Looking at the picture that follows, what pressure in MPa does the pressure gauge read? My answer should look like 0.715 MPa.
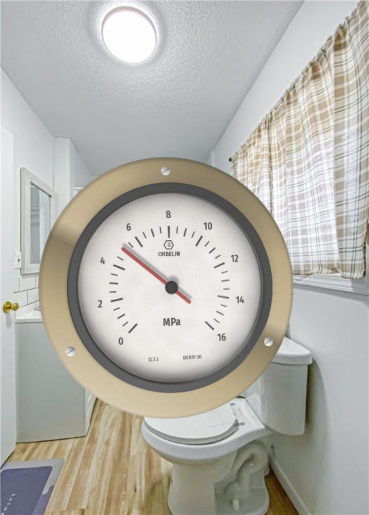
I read 5 MPa
